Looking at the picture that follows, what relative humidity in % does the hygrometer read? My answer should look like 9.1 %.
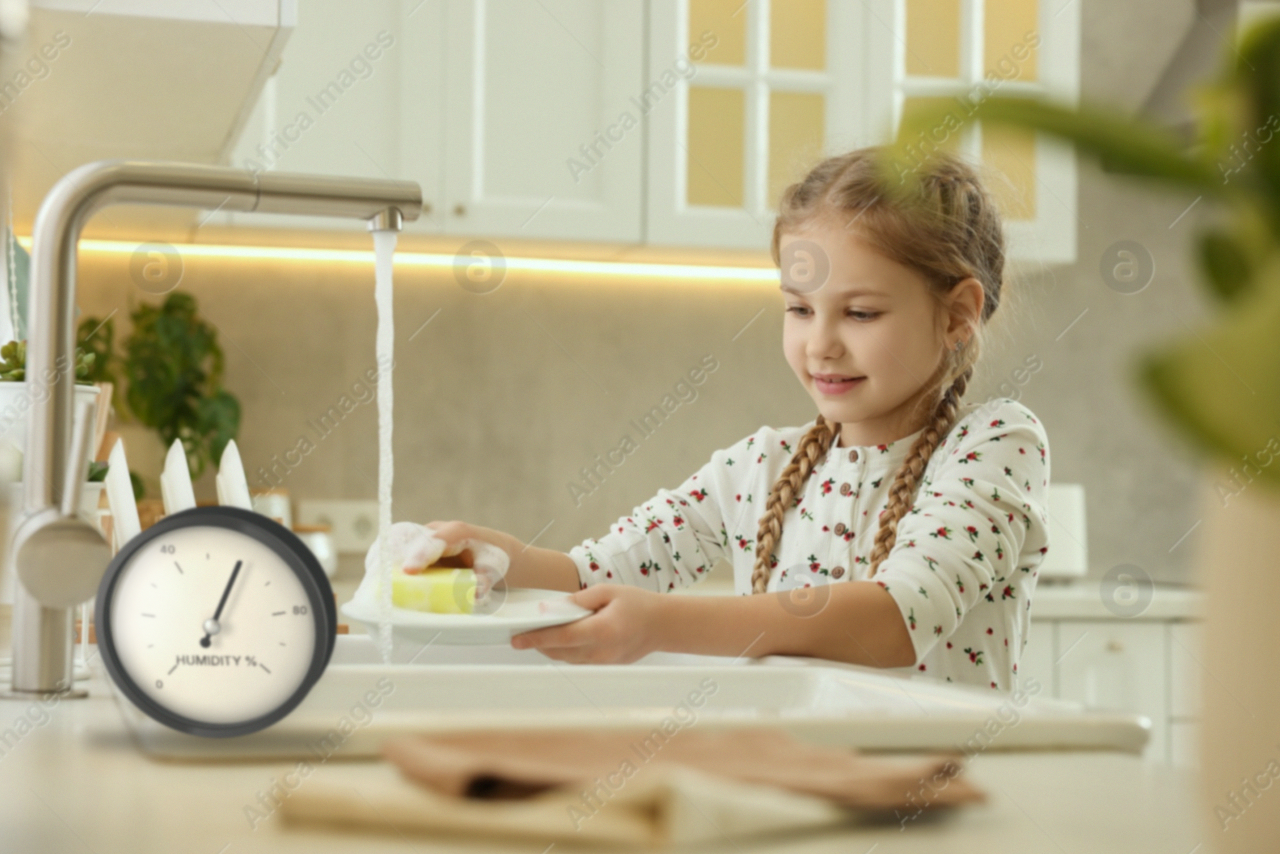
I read 60 %
